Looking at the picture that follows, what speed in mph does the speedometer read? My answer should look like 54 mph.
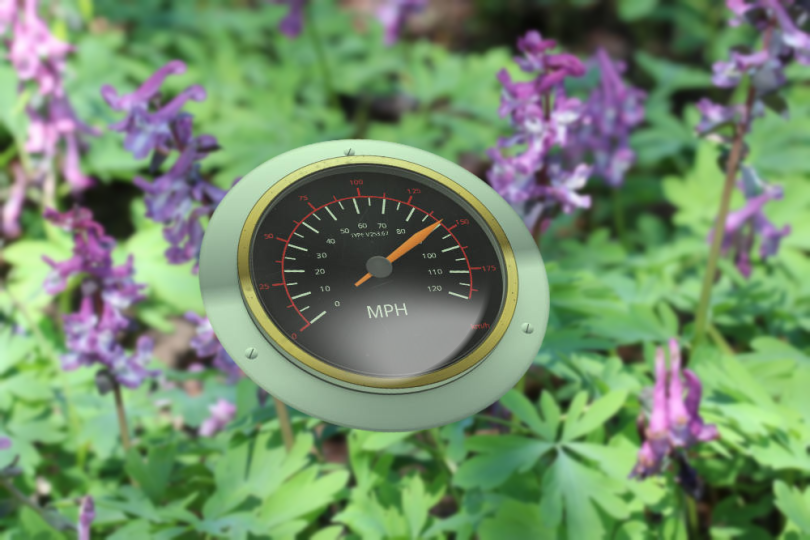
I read 90 mph
